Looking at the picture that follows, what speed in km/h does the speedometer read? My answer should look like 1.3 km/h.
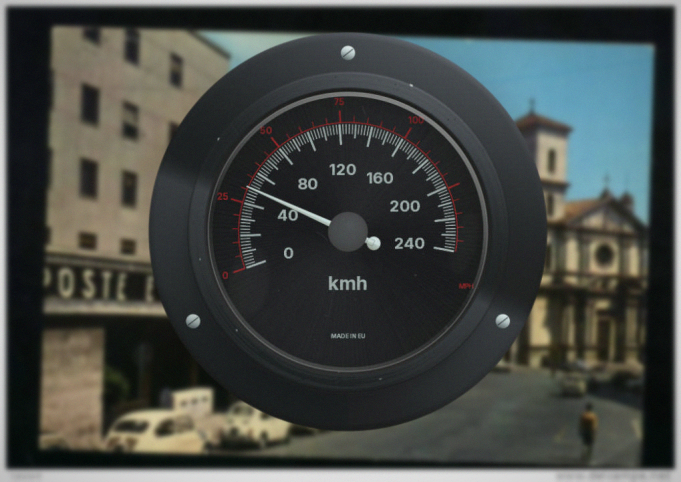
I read 50 km/h
